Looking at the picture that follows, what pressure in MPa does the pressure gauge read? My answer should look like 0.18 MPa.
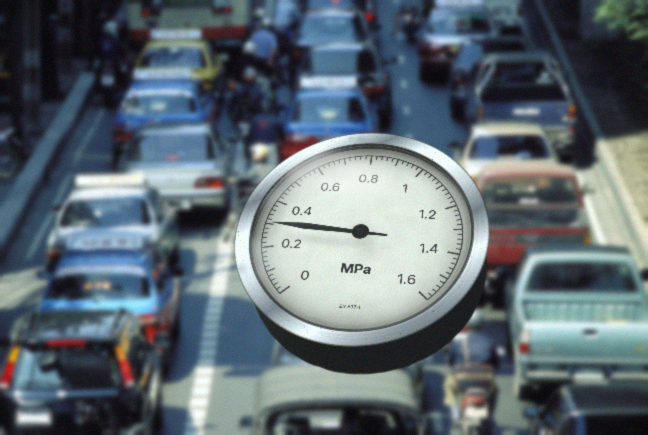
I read 0.3 MPa
